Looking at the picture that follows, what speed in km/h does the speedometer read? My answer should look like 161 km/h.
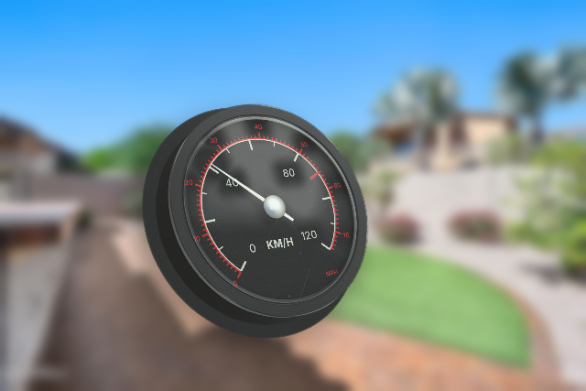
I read 40 km/h
